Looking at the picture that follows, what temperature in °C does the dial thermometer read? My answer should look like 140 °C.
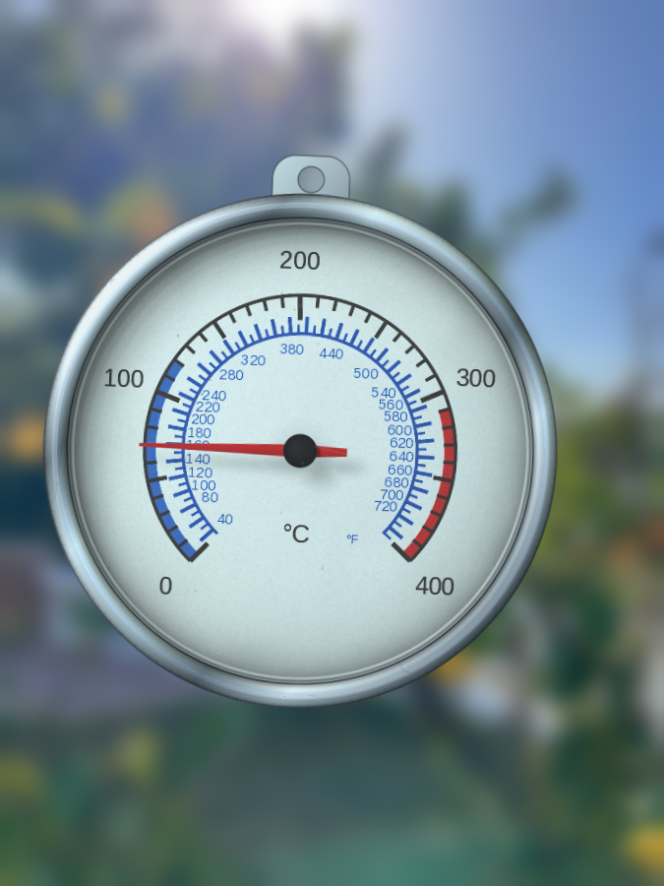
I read 70 °C
